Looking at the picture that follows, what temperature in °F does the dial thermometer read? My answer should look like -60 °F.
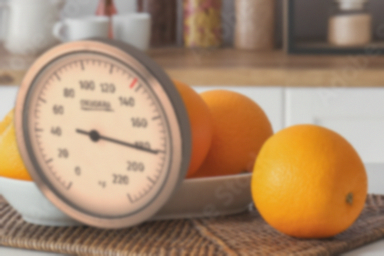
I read 180 °F
